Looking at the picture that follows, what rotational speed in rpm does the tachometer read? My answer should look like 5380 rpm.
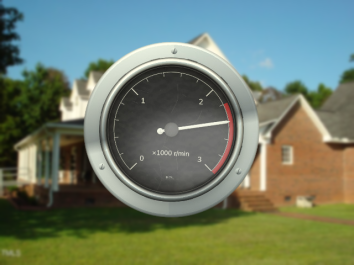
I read 2400 rpm
